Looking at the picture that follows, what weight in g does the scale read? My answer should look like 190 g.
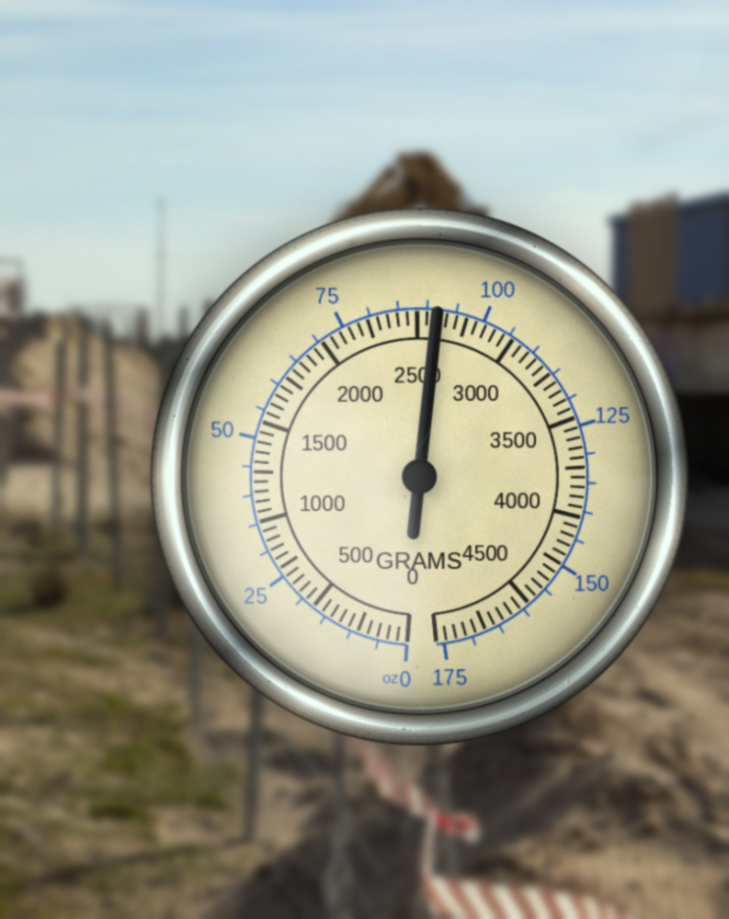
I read 2600 g
